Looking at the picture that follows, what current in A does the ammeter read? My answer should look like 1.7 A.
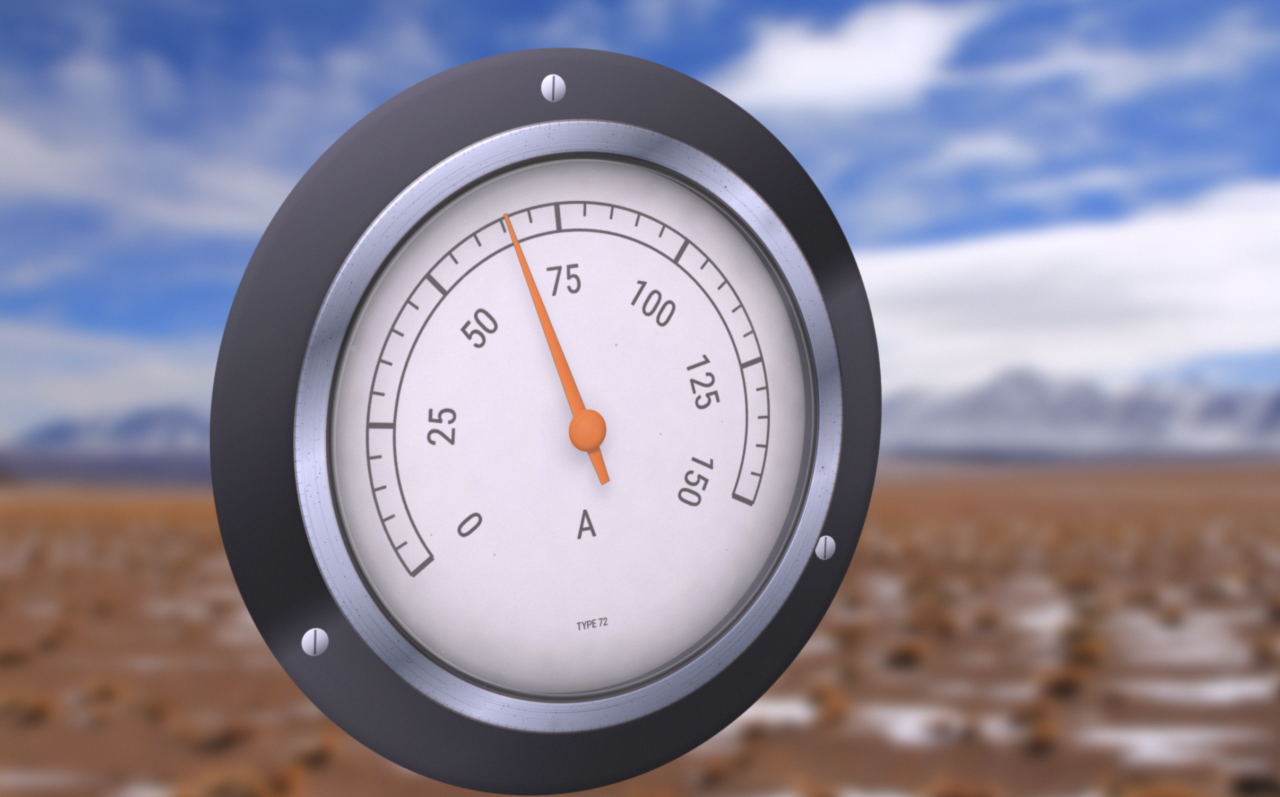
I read 65 A
